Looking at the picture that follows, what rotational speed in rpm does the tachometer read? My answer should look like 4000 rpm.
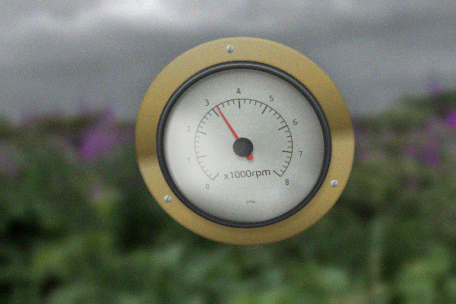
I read 3200 rpm
